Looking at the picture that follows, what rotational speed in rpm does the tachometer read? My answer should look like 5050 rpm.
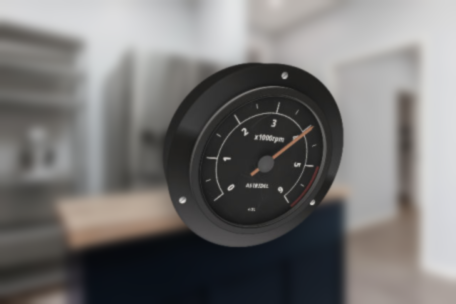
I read 4000 rpm
